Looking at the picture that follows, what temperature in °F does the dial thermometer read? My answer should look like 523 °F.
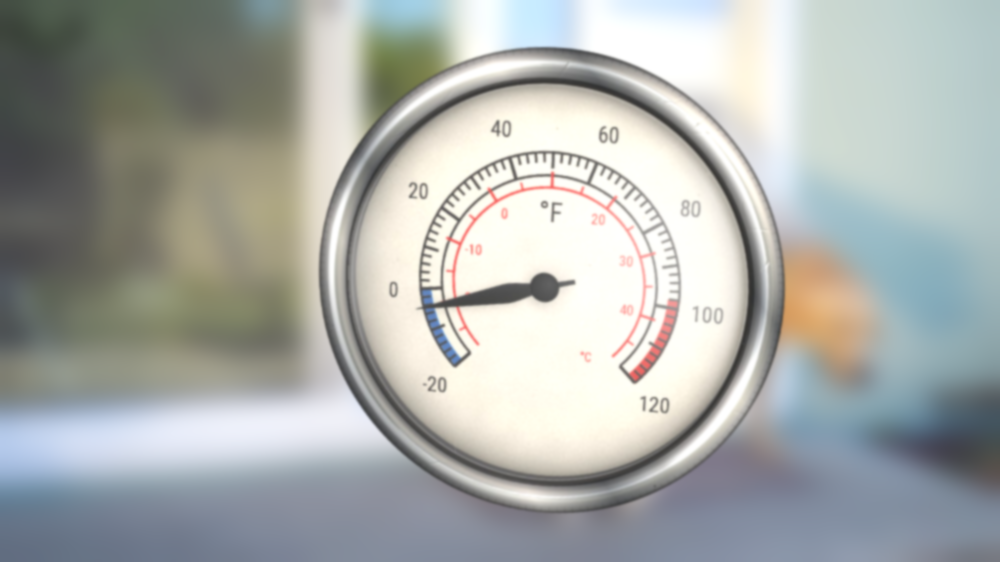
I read -4 °F
